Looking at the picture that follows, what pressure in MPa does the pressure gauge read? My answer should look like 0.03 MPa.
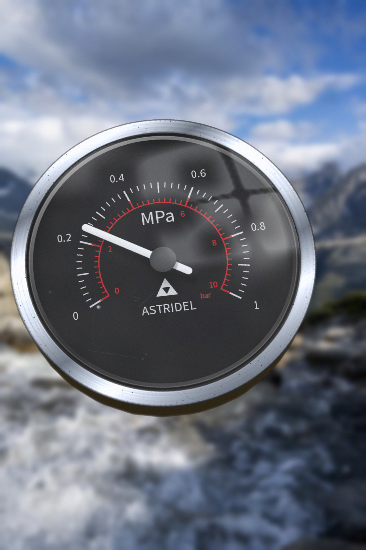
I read 0.24 MPa
